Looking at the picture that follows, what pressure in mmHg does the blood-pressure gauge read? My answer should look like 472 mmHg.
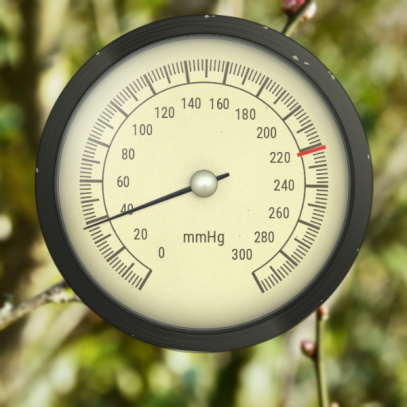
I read 38 mmHg
